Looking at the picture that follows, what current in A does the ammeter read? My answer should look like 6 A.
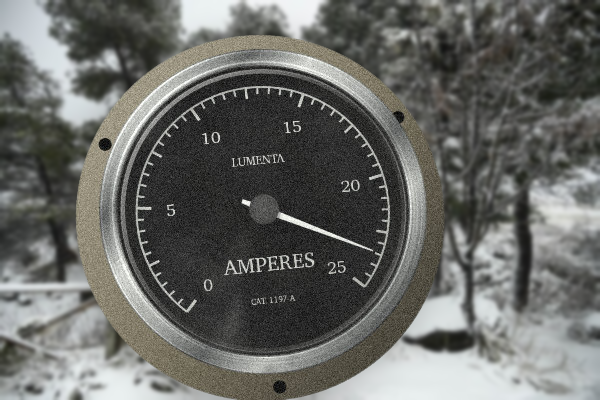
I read 23.5 A
